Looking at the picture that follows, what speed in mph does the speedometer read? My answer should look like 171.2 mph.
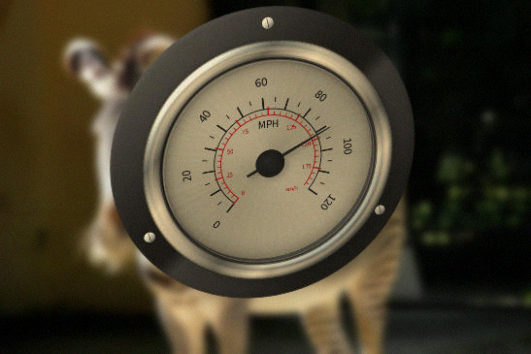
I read 90 mph
